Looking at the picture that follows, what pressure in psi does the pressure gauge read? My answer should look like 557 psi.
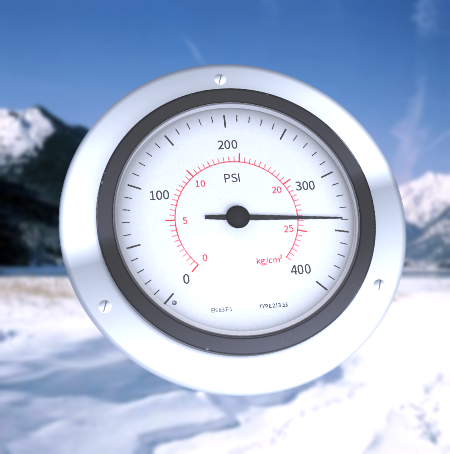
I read 340 psi
